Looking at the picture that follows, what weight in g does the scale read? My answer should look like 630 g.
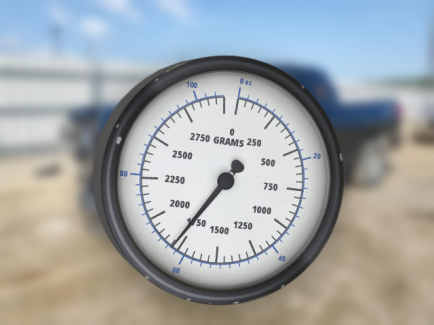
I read 1800 g
